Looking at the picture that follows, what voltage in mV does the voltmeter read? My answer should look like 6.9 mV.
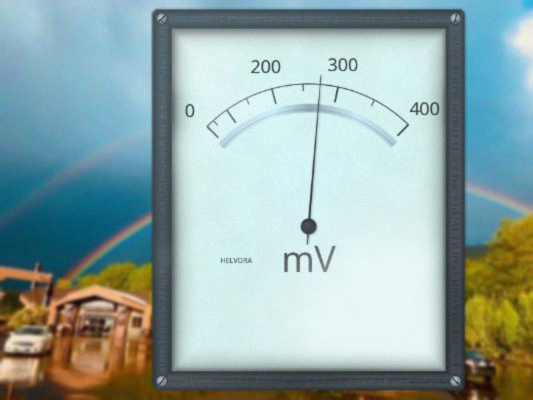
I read 275 mV
